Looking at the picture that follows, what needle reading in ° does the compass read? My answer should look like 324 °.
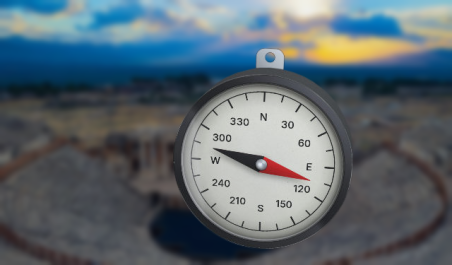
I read 105 °
